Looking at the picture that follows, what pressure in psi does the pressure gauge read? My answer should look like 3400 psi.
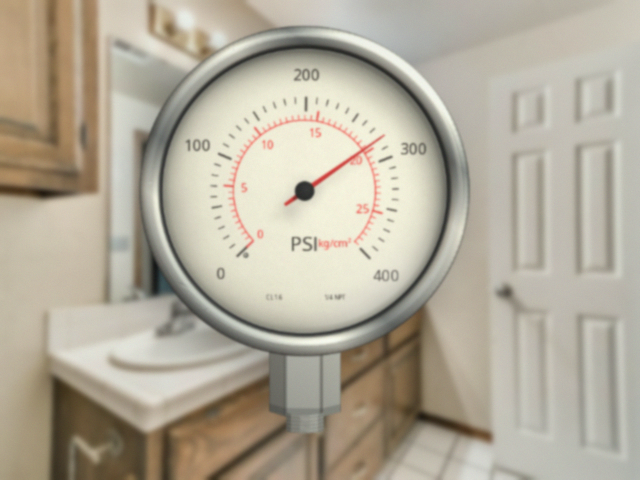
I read 280 psi
